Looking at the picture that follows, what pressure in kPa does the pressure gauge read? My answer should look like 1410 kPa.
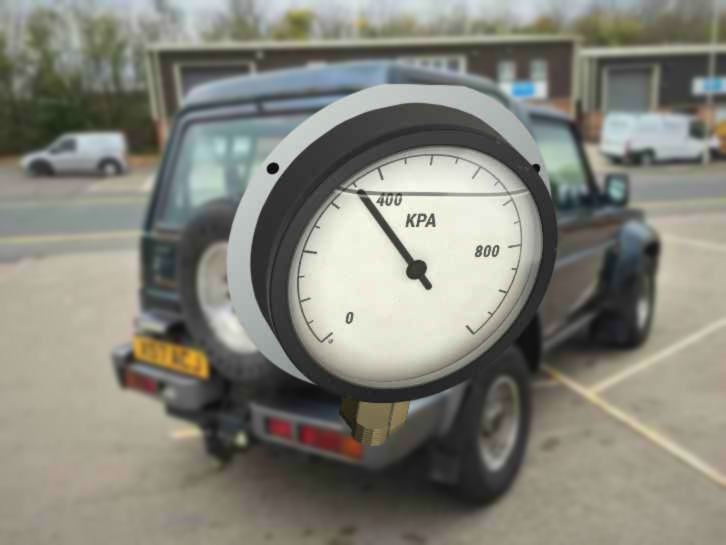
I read 350 kPa
